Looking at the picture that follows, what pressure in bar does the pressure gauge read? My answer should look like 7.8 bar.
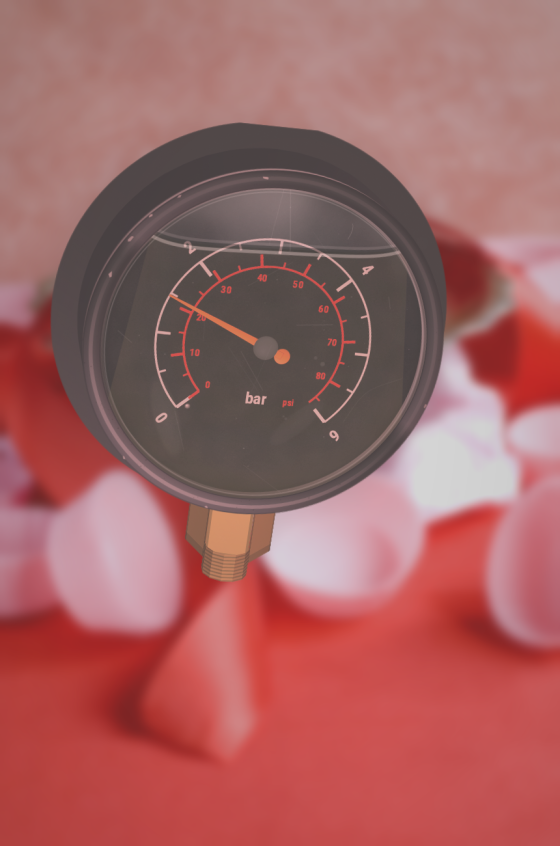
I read 1.5 bar
